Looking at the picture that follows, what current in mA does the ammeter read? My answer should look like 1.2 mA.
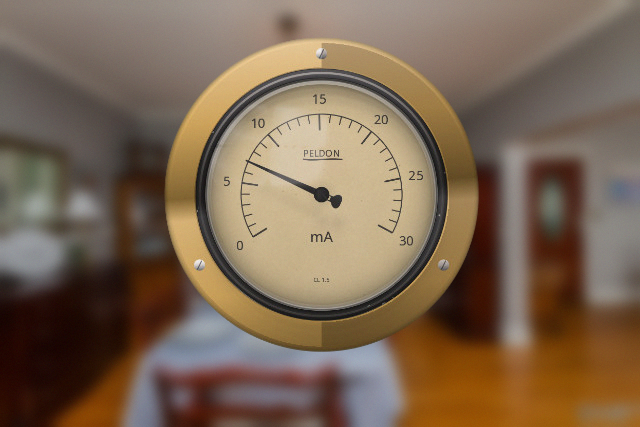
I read 7 mA
